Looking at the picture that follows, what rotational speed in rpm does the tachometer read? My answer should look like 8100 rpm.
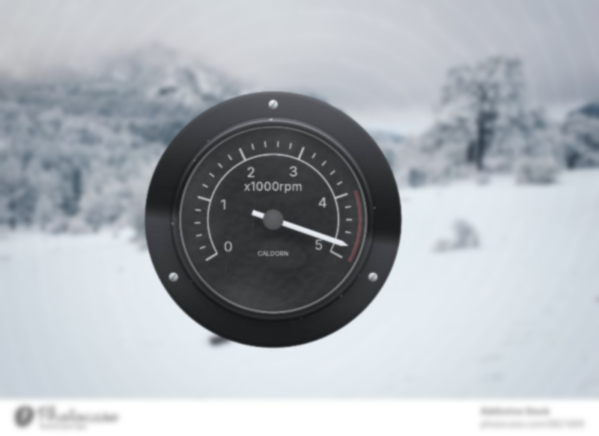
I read 4800 rpm
